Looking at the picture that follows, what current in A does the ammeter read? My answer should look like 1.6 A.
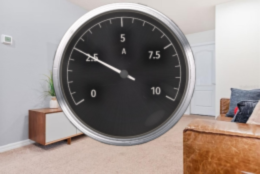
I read 2.5 A
